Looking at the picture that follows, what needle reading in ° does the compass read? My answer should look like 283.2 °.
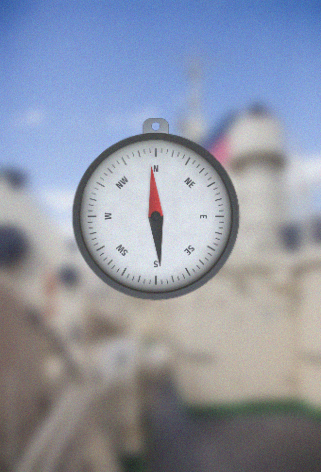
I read 355 °
